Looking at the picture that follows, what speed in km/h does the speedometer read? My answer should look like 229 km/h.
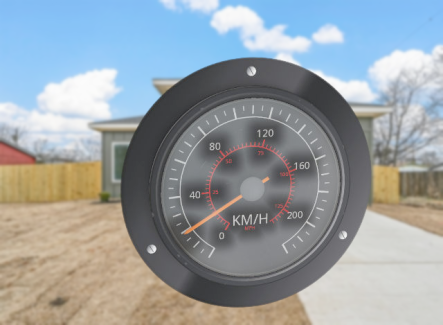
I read 20 km/h
